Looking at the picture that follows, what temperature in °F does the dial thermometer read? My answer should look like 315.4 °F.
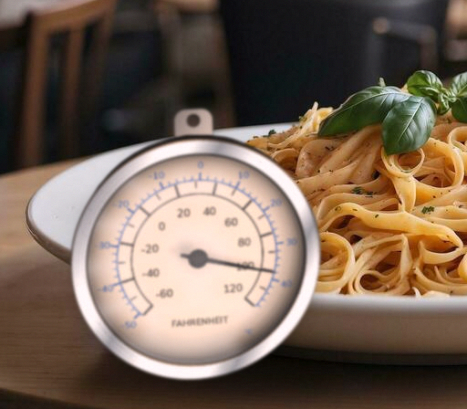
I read 100 °F
